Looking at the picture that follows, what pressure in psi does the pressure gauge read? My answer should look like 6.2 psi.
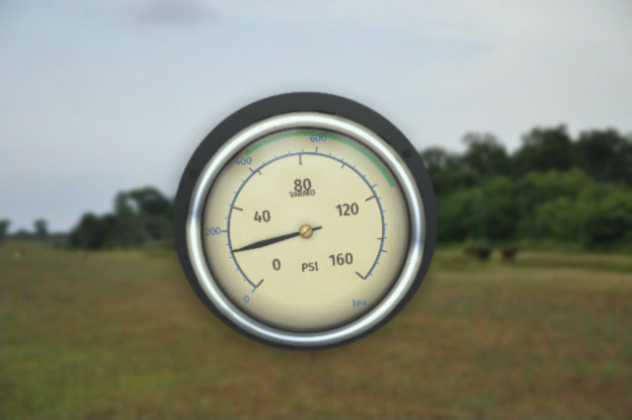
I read 20 psi
